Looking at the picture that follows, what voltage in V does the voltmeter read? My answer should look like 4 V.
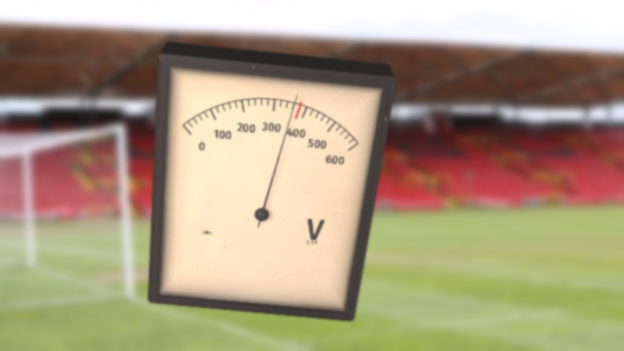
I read 360 V
